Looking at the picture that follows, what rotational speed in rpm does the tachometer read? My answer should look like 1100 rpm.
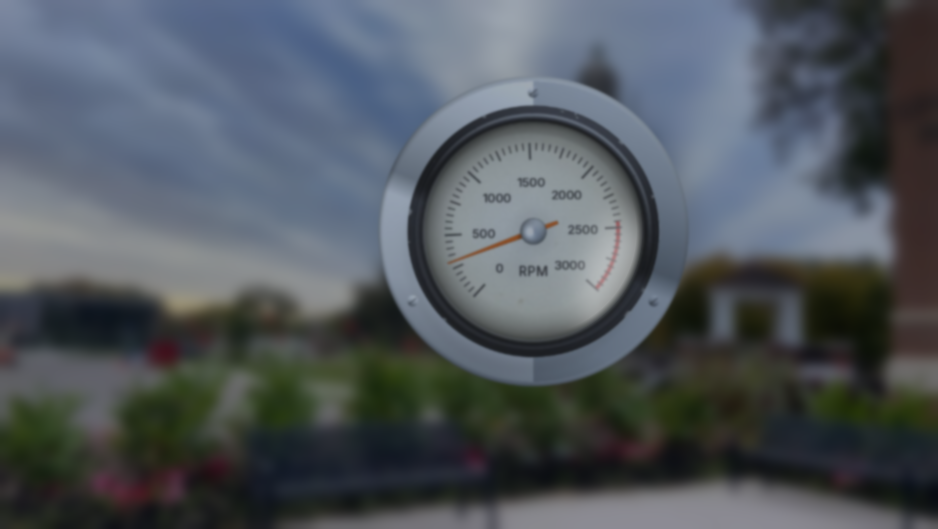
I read 300 rpm
